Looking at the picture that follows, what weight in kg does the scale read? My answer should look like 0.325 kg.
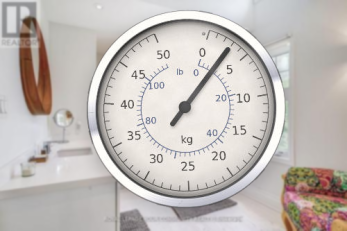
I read 3 kg
